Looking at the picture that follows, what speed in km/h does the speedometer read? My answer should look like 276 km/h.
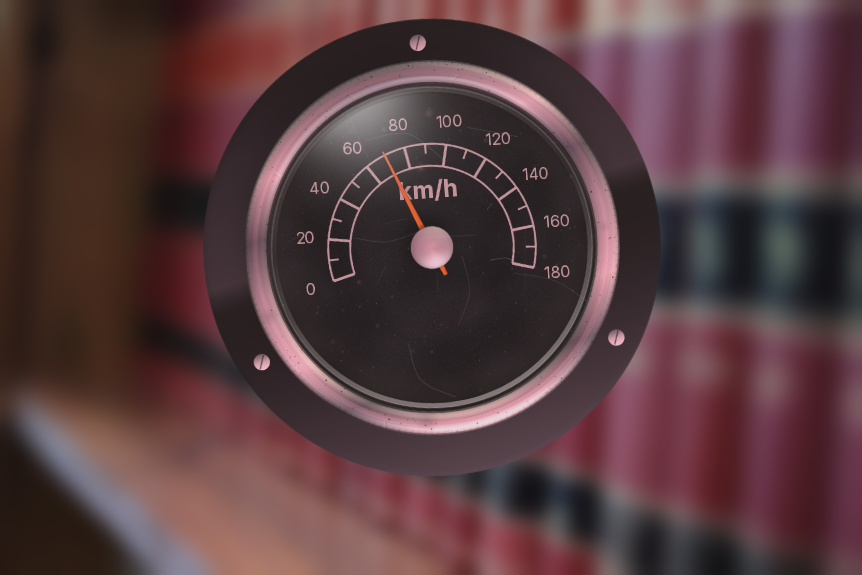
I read 70 km/h
